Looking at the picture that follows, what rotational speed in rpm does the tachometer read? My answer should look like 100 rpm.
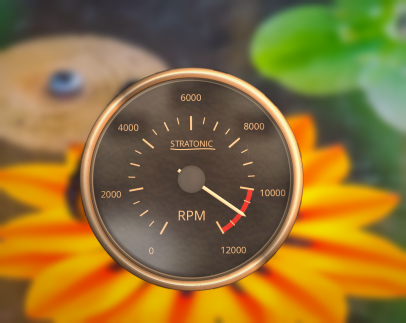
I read 11000 rpm
